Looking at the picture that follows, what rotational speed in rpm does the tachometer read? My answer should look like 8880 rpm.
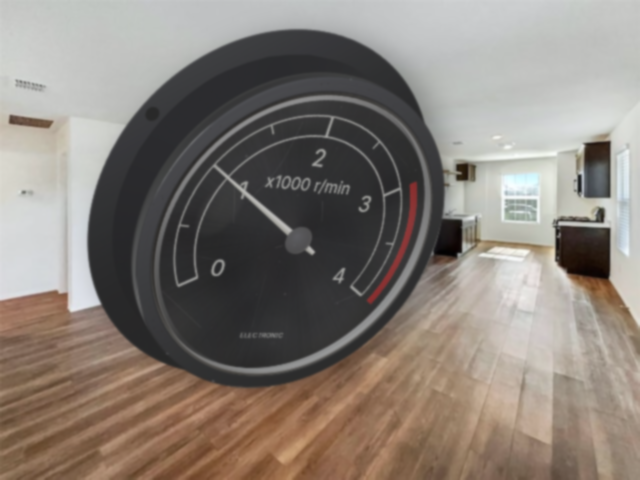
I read 1000 rpm
